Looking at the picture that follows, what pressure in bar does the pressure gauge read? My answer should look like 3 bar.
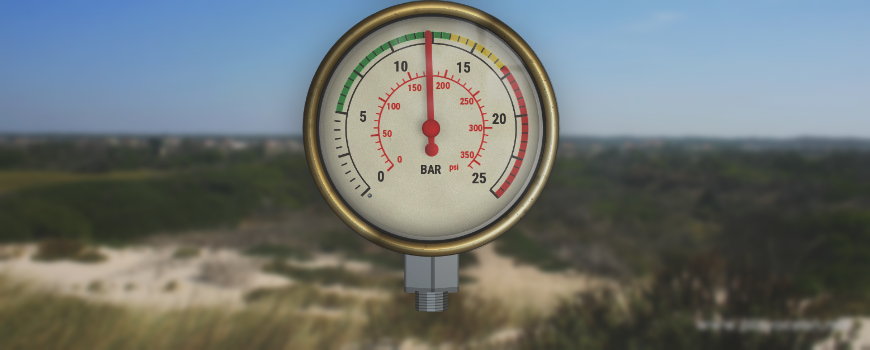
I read 12.25 bar
